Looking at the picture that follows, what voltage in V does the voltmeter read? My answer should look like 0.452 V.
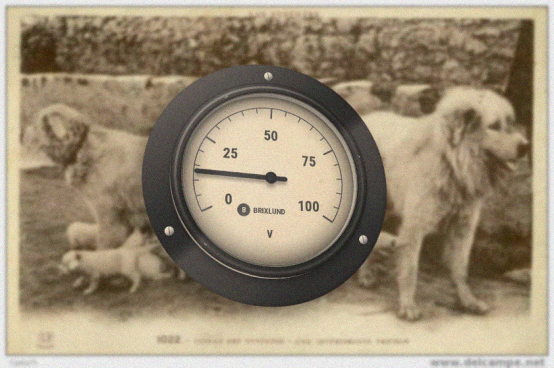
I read 12.5 V
